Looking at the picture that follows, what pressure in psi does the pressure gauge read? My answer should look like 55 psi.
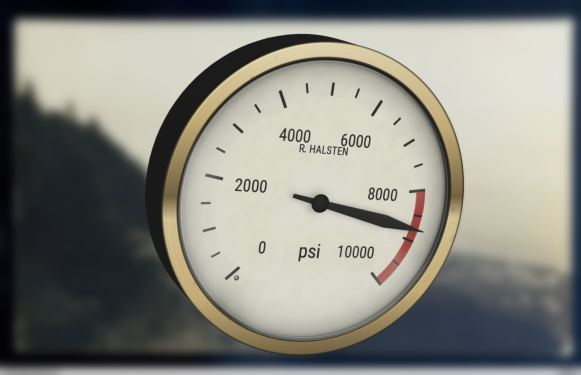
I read 8750 psi
